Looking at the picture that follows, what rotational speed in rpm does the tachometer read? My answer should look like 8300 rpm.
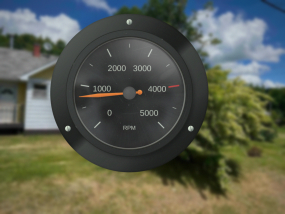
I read 750 rpm
